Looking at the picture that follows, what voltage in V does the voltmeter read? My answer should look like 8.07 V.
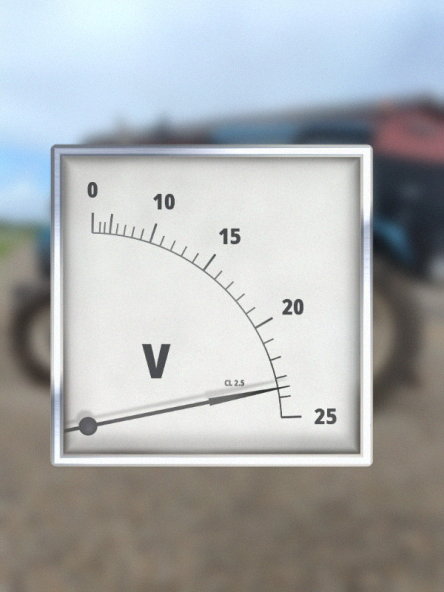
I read 23.5 V
